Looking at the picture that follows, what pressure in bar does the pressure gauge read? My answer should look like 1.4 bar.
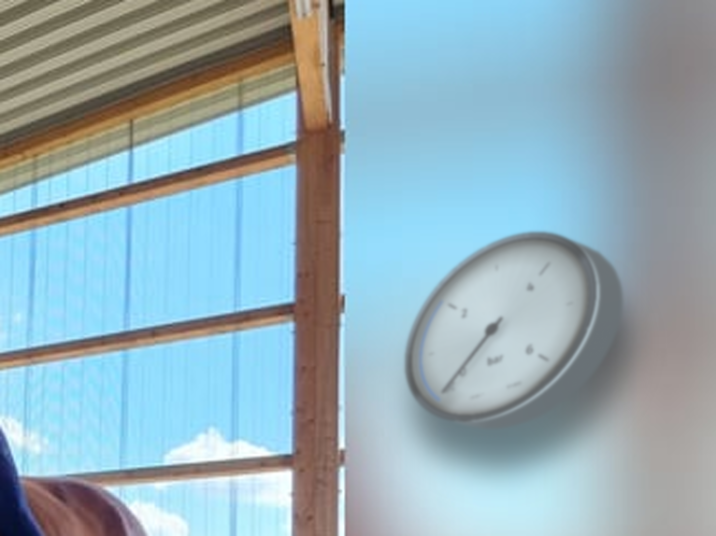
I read 0 bar
